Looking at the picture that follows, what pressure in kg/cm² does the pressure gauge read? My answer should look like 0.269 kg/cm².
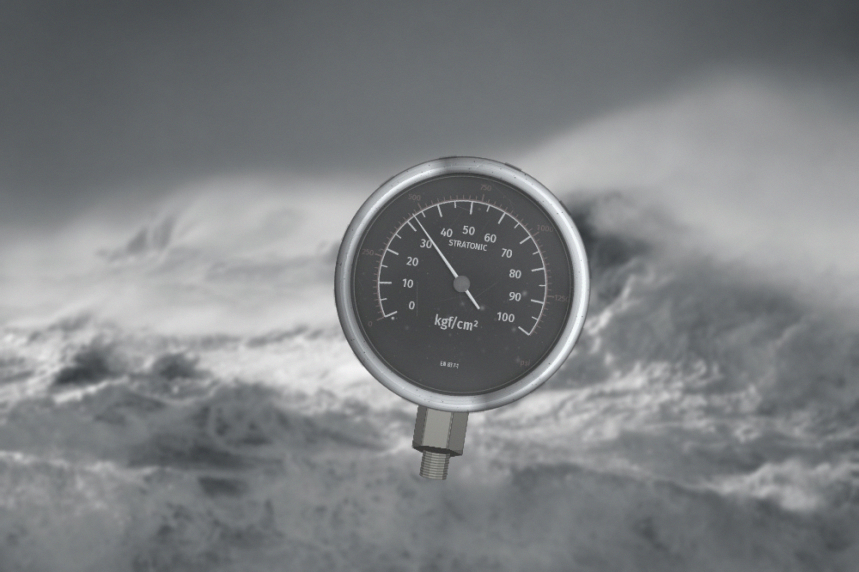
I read 32.5 kg/cm²
